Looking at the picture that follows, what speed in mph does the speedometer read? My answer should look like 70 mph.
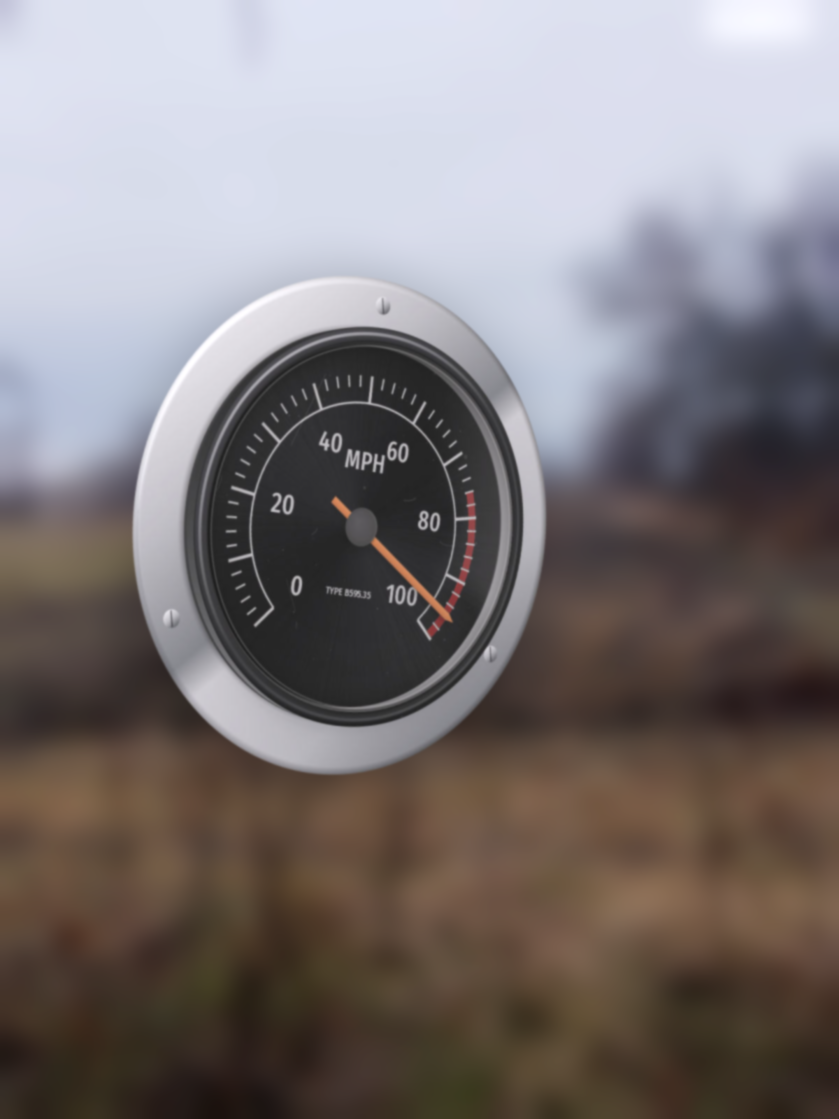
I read 96 mph
